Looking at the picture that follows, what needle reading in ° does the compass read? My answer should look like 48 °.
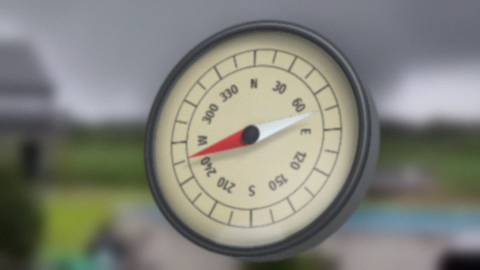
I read 255 °
